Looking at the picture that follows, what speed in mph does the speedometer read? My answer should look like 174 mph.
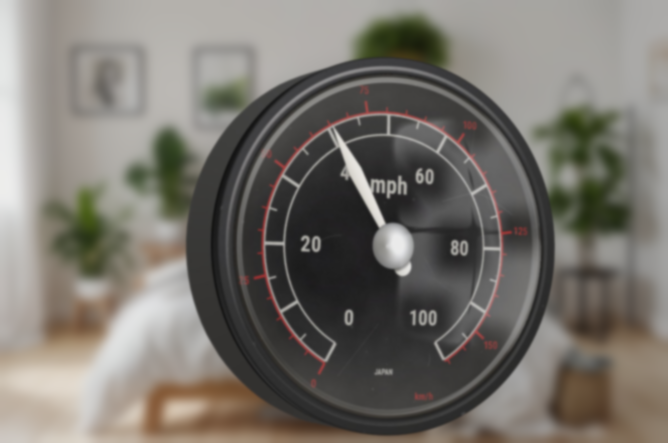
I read 40 mph
